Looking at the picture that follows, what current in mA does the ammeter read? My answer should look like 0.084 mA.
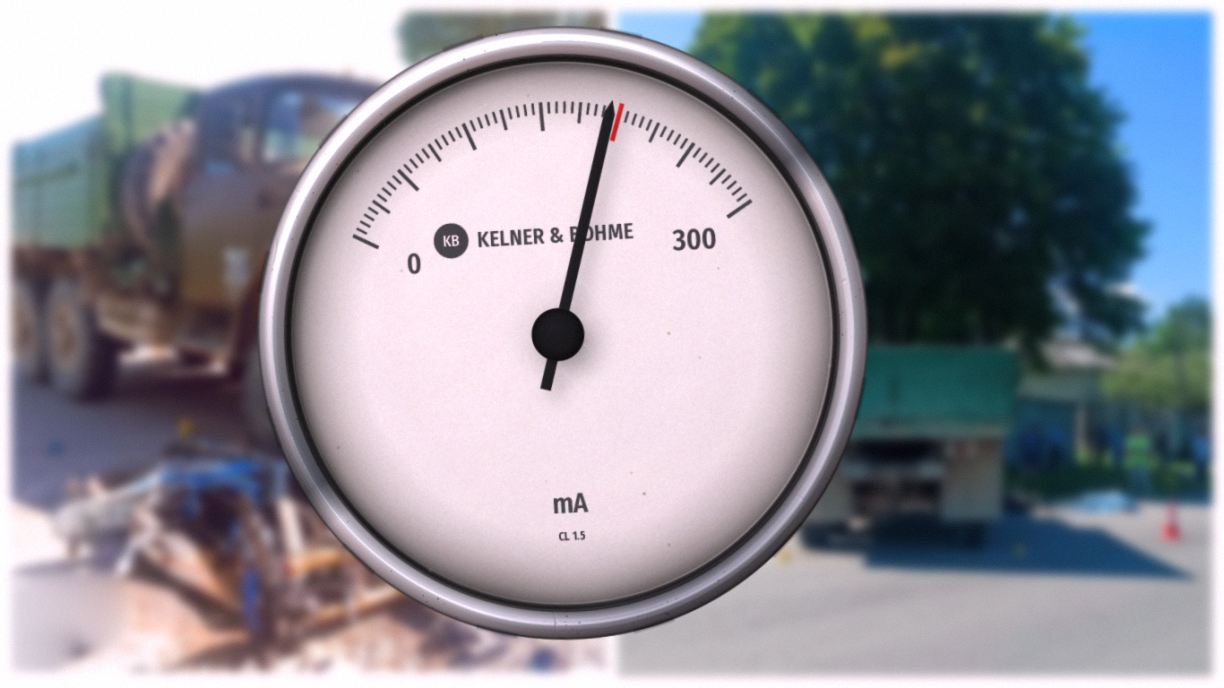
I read 195 mA
